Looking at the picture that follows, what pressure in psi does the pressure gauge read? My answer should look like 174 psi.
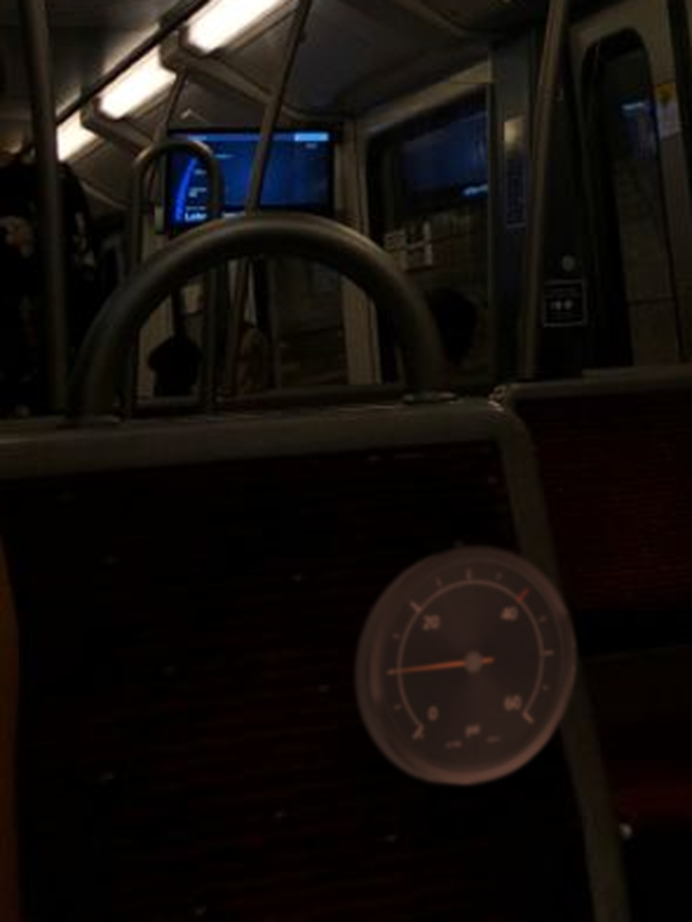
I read 10 psi
